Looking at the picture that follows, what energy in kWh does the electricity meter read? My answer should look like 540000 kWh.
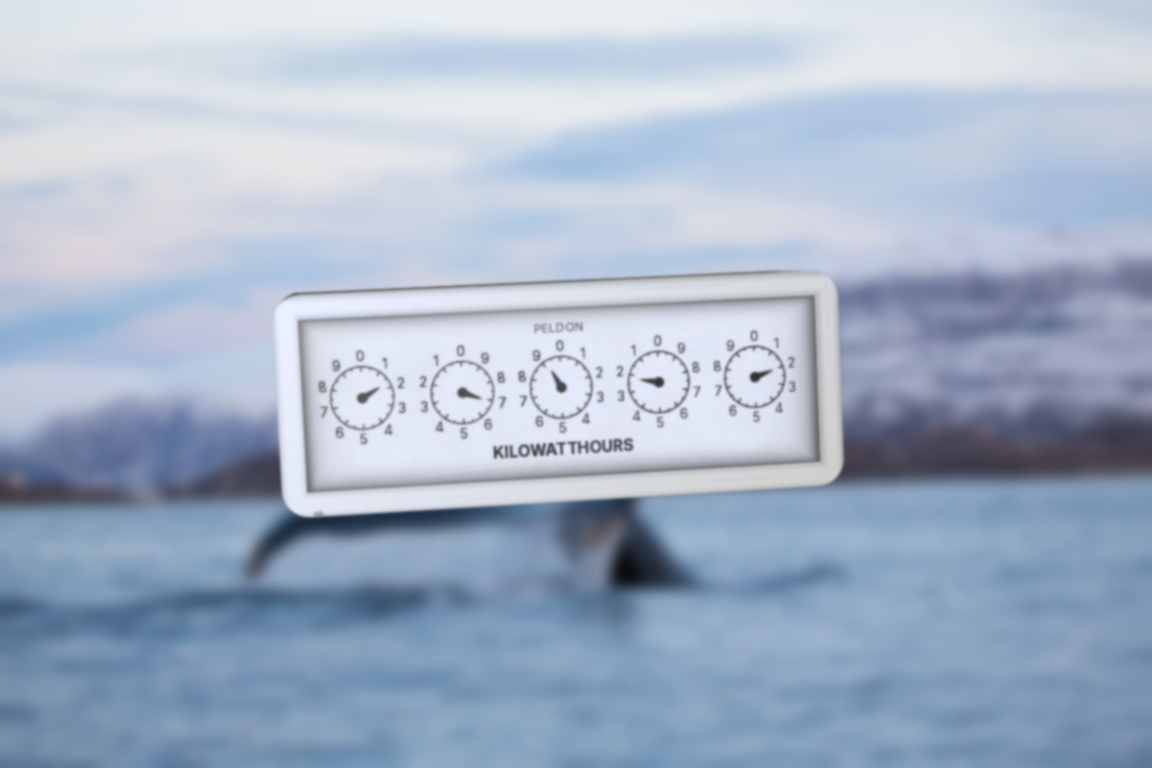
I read 16922 kWh
